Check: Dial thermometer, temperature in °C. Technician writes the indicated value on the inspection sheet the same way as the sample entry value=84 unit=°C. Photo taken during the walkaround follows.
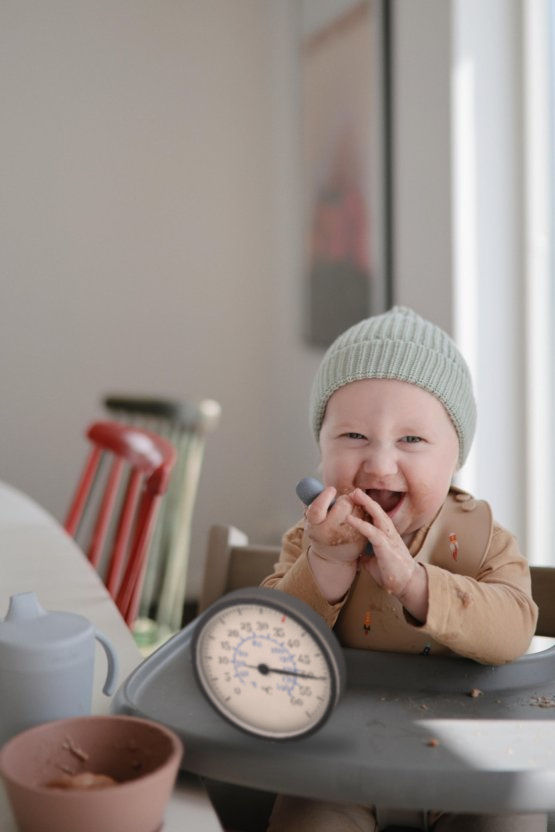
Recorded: value=50 unit=°C
